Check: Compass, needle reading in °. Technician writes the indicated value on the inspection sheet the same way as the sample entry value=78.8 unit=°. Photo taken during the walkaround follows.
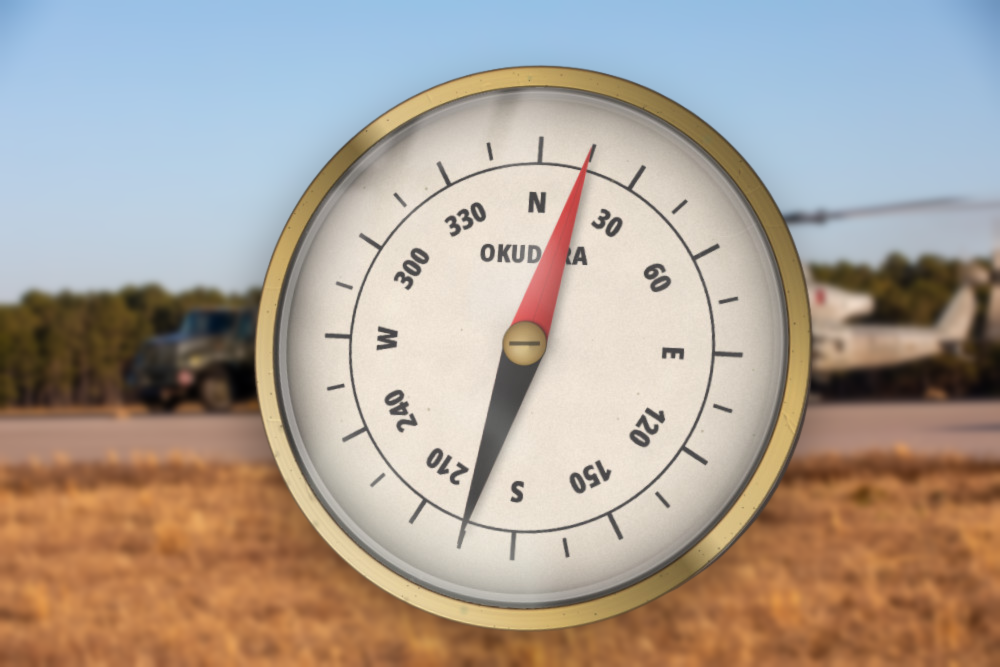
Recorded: value=15 unit=°
